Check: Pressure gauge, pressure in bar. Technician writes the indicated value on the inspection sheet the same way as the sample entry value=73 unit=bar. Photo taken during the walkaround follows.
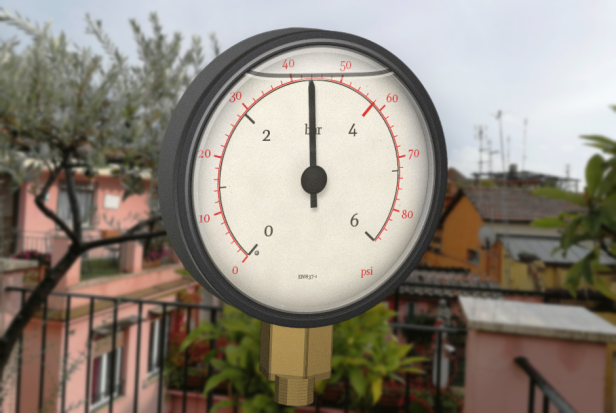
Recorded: value=3 unit=bar
